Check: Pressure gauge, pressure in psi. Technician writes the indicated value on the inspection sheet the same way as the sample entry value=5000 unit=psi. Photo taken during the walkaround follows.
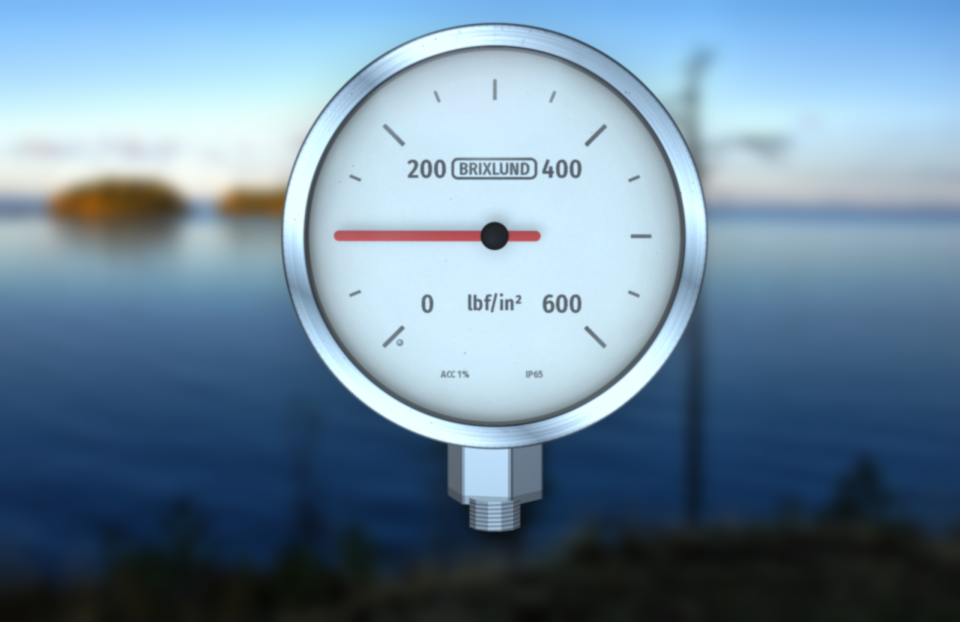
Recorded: value=100 unit=psi
